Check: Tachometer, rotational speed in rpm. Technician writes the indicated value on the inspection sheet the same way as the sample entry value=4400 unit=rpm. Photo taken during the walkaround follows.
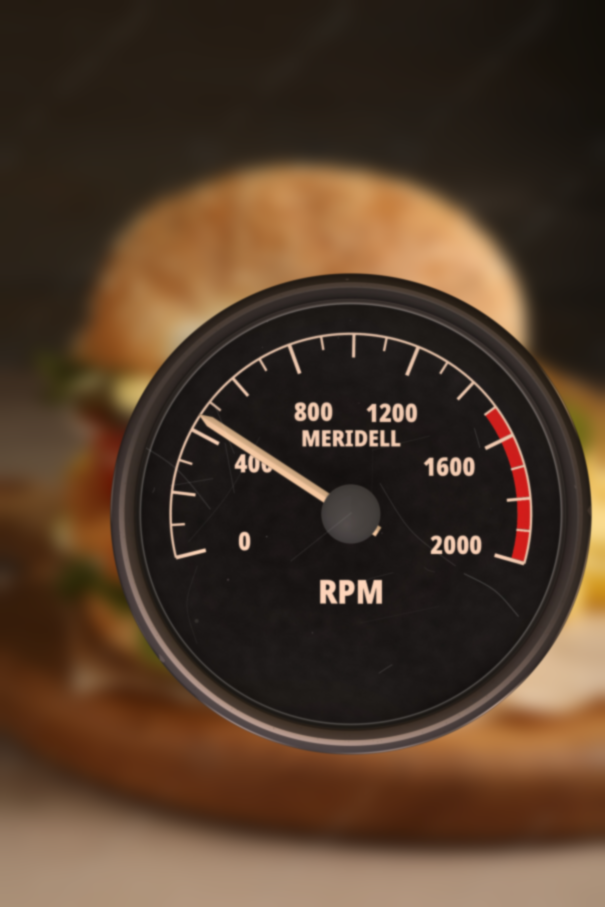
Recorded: value=450 unit=rpm
